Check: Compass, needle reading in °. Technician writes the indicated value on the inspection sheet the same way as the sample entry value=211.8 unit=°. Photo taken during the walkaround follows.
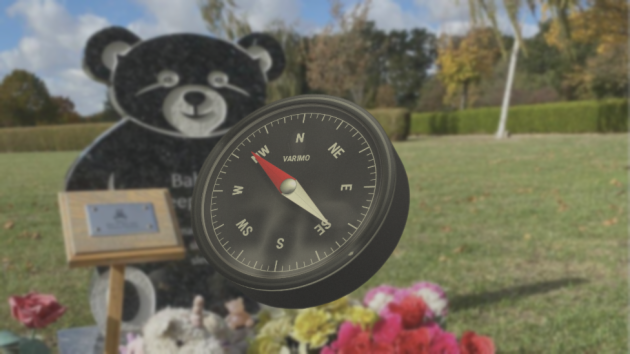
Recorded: value=310 unit=°
